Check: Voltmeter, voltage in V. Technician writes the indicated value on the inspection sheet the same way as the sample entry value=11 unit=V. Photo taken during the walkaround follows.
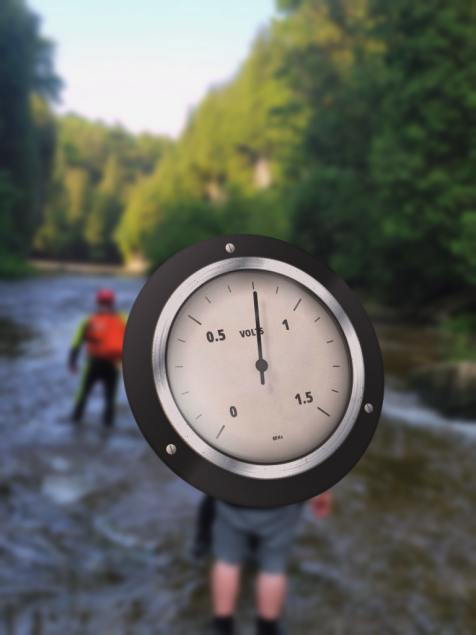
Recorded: value=0.8 unit=V
